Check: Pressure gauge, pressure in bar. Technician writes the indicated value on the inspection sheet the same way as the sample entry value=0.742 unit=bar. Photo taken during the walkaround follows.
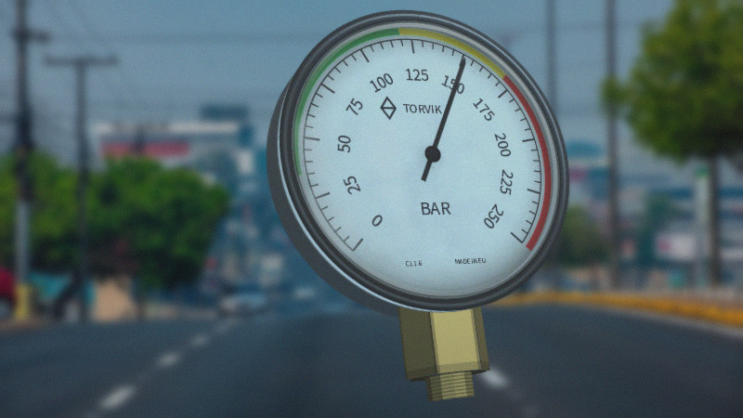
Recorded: value=150 unit=bar
